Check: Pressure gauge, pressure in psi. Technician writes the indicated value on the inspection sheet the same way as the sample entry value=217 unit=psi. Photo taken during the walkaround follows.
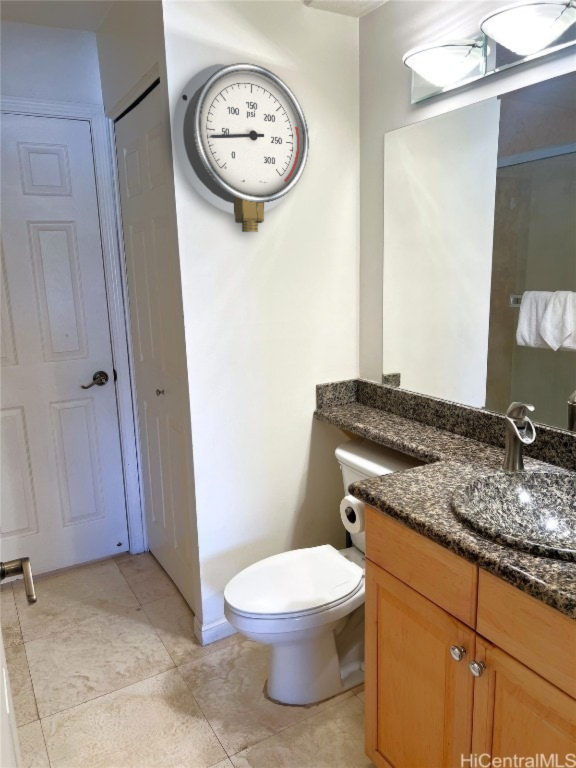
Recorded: value=40 unit=psi
